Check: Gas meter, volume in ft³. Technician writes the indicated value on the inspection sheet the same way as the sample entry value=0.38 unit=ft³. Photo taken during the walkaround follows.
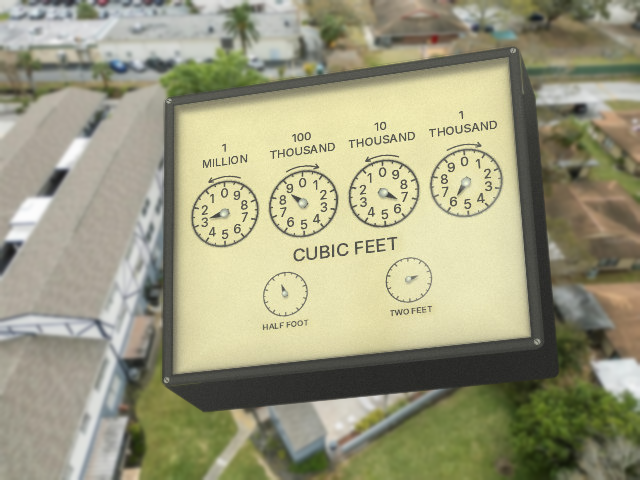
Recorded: value=286600 unit=ft³
